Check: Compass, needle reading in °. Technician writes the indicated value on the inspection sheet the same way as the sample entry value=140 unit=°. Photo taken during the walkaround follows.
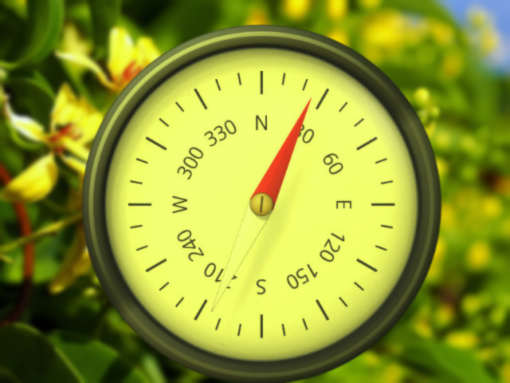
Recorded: value=25 unit=°
